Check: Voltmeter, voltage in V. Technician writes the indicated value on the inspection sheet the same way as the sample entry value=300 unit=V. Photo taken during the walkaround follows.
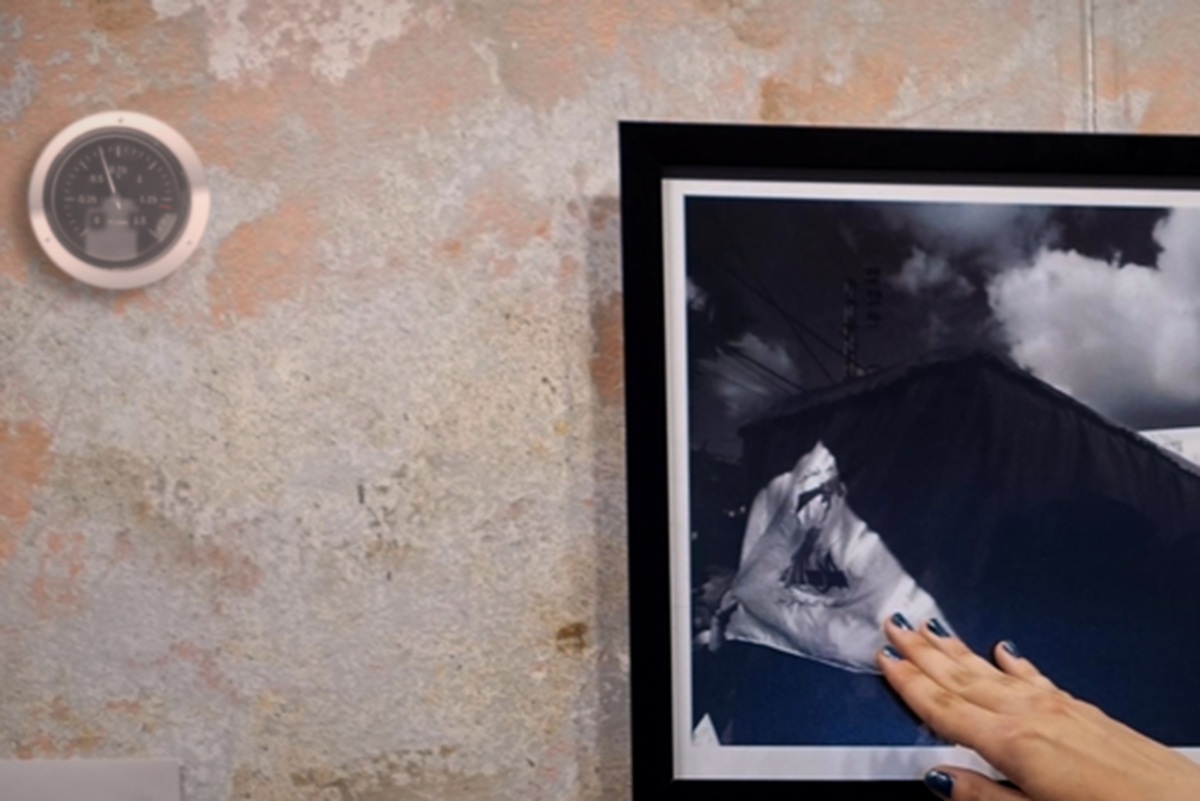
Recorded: value=0.65 unit=V
